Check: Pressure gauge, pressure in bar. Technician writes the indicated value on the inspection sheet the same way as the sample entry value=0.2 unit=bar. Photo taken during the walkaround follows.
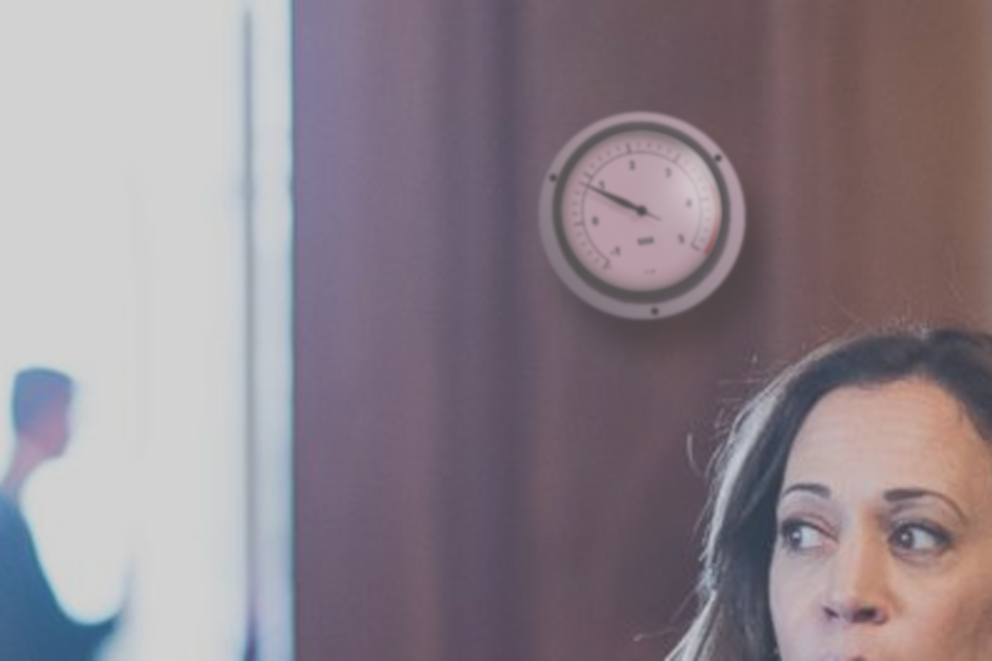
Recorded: value=0.8 unit=bar
